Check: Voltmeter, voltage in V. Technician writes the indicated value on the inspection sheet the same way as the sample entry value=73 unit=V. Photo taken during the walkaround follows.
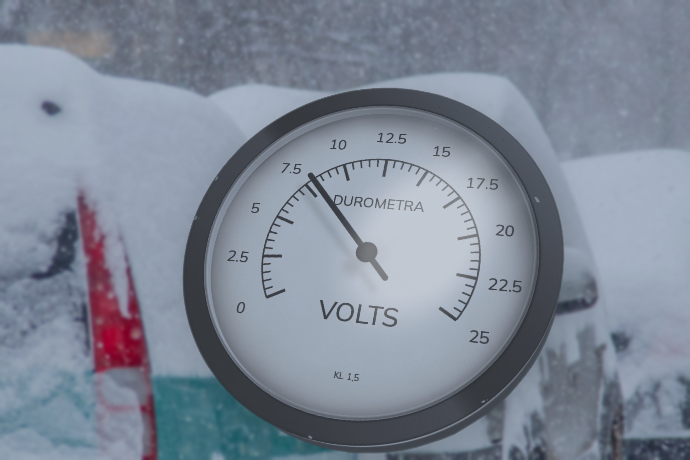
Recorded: value=8 unit=V
